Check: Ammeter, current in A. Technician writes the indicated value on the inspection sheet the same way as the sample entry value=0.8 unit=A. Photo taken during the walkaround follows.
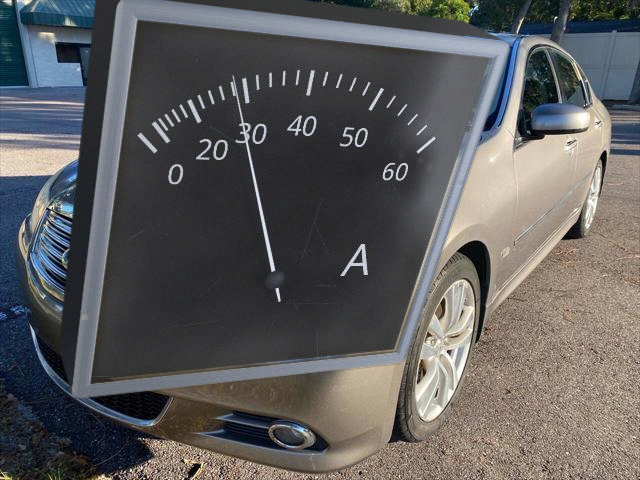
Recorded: value=28 unit=A
